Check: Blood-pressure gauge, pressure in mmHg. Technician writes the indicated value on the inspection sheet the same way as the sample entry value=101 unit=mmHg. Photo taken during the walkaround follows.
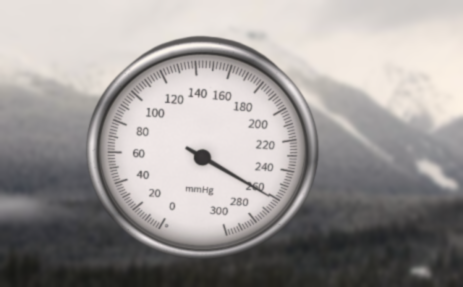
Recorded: value=260 unit=mmHg
